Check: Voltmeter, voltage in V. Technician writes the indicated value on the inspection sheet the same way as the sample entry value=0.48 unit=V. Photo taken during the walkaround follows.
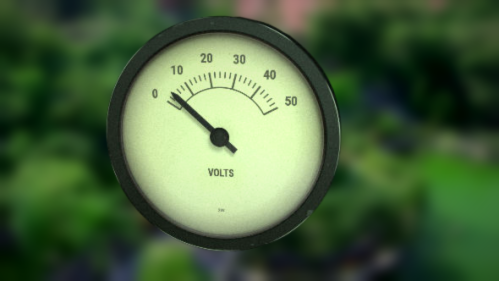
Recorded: value=4 unit=V
